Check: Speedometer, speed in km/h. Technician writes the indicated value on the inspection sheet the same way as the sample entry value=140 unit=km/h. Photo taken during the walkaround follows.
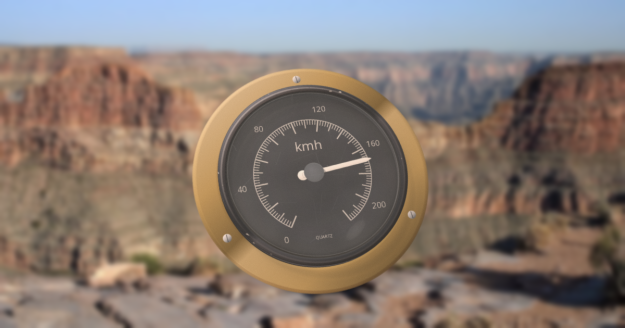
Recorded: value=170 unit=km/h
